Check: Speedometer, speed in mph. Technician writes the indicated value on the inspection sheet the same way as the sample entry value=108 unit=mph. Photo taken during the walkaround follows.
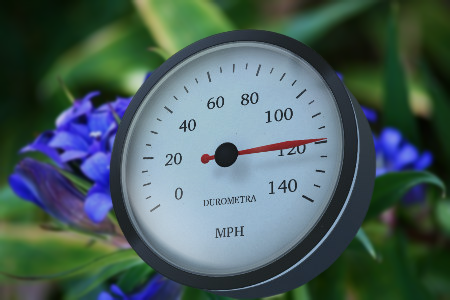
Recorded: value=120 unit=mph
